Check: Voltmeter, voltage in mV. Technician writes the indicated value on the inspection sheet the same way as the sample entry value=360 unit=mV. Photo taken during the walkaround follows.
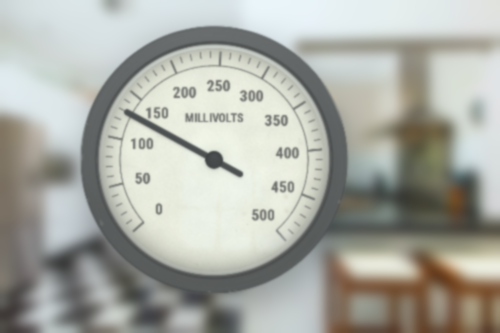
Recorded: value=130 unit=mV
